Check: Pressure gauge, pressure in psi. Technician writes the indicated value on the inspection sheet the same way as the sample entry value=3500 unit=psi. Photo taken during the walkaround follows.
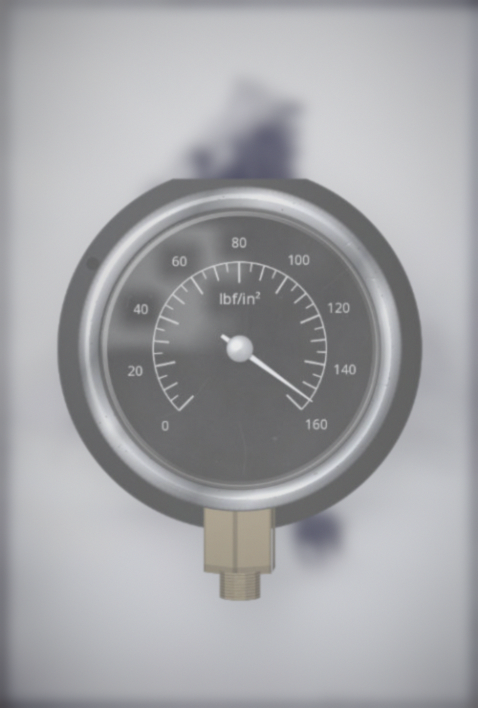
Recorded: value=155 unit=psi
